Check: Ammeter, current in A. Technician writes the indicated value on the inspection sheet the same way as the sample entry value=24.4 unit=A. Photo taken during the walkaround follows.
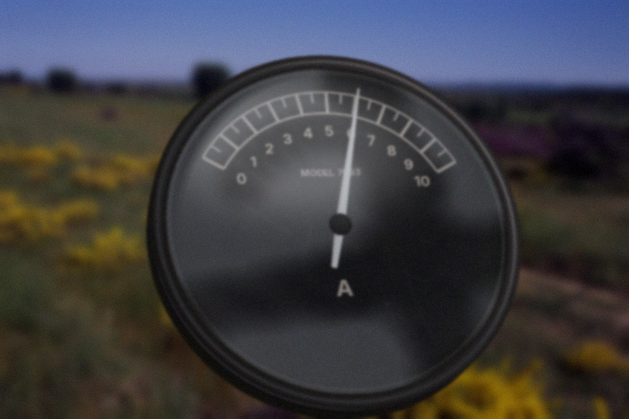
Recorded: value=6 unit=A
